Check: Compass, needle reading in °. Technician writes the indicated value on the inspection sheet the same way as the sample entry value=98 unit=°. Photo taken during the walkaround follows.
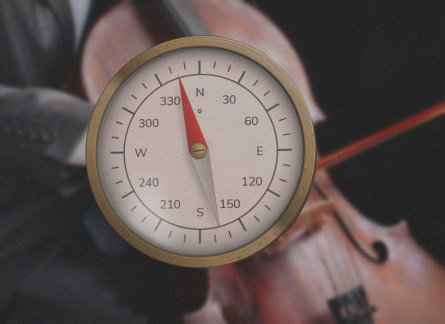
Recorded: value=345 unit=°
